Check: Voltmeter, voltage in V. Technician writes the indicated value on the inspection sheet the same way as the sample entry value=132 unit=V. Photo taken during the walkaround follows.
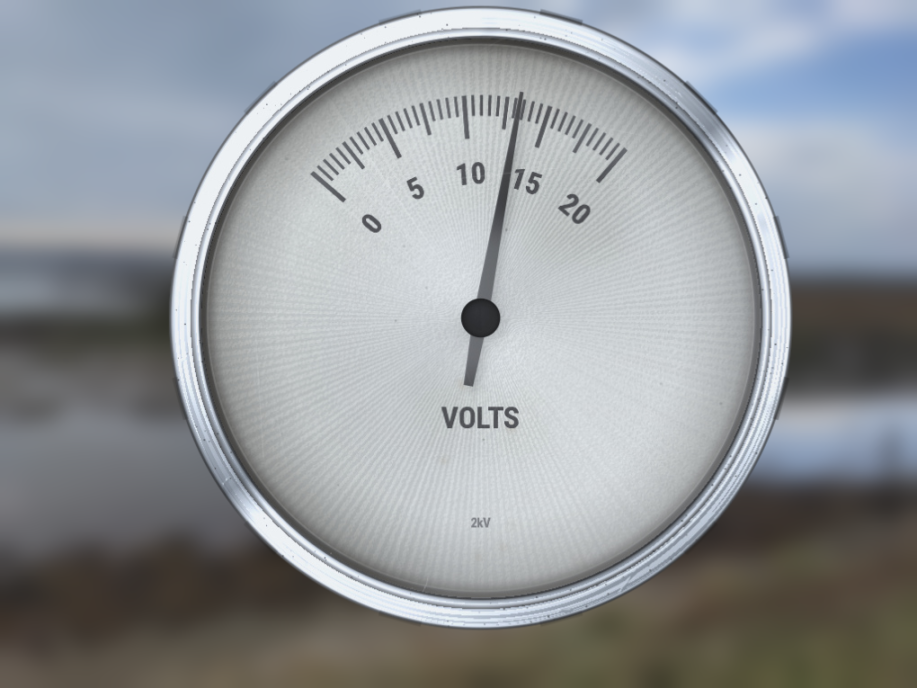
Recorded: value=13.25 unit=V
